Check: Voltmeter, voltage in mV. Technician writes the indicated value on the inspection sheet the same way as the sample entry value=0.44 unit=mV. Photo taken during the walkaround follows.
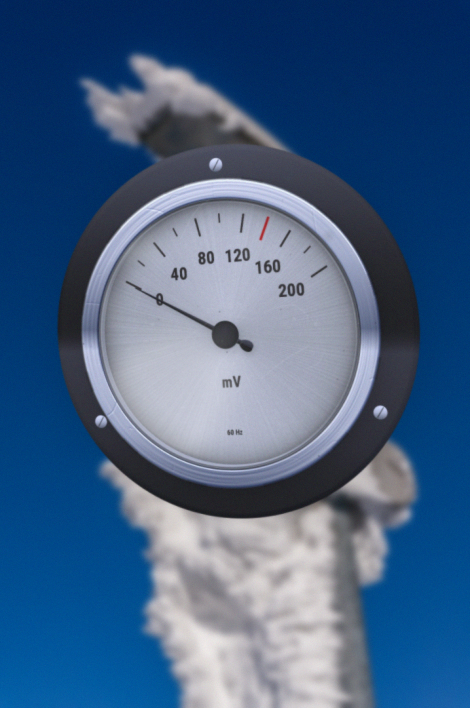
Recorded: value=0 unit=mV
